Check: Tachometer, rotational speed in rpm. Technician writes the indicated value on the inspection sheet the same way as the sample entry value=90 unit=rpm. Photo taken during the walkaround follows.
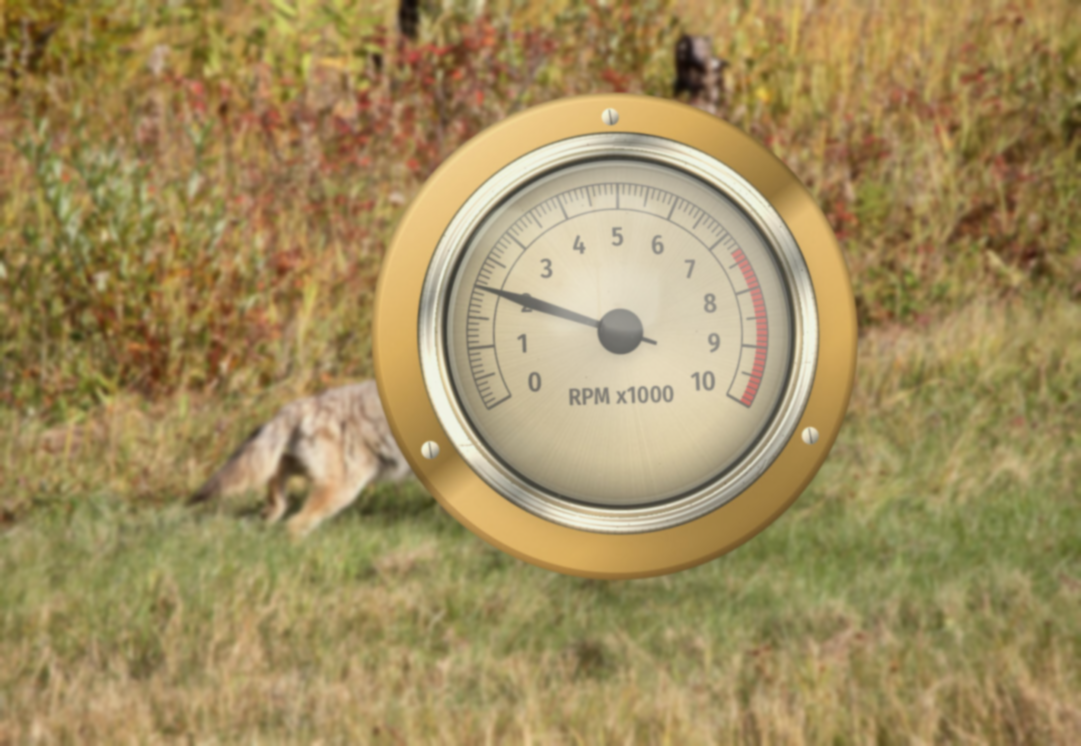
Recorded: value=2000 unit=rpm
